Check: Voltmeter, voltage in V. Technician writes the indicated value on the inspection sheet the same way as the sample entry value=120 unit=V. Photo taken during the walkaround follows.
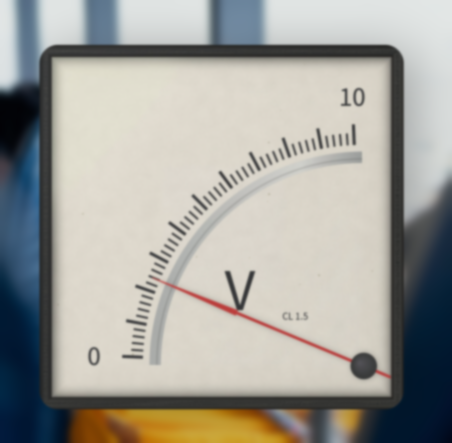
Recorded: value=2.4 unit=V
